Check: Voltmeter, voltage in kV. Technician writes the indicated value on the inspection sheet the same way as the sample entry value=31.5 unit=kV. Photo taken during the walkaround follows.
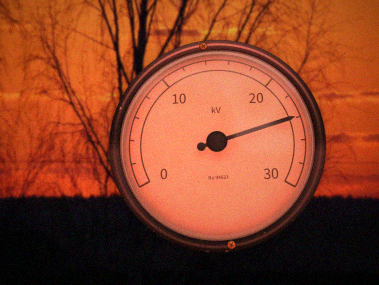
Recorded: value=24 unit=kV
